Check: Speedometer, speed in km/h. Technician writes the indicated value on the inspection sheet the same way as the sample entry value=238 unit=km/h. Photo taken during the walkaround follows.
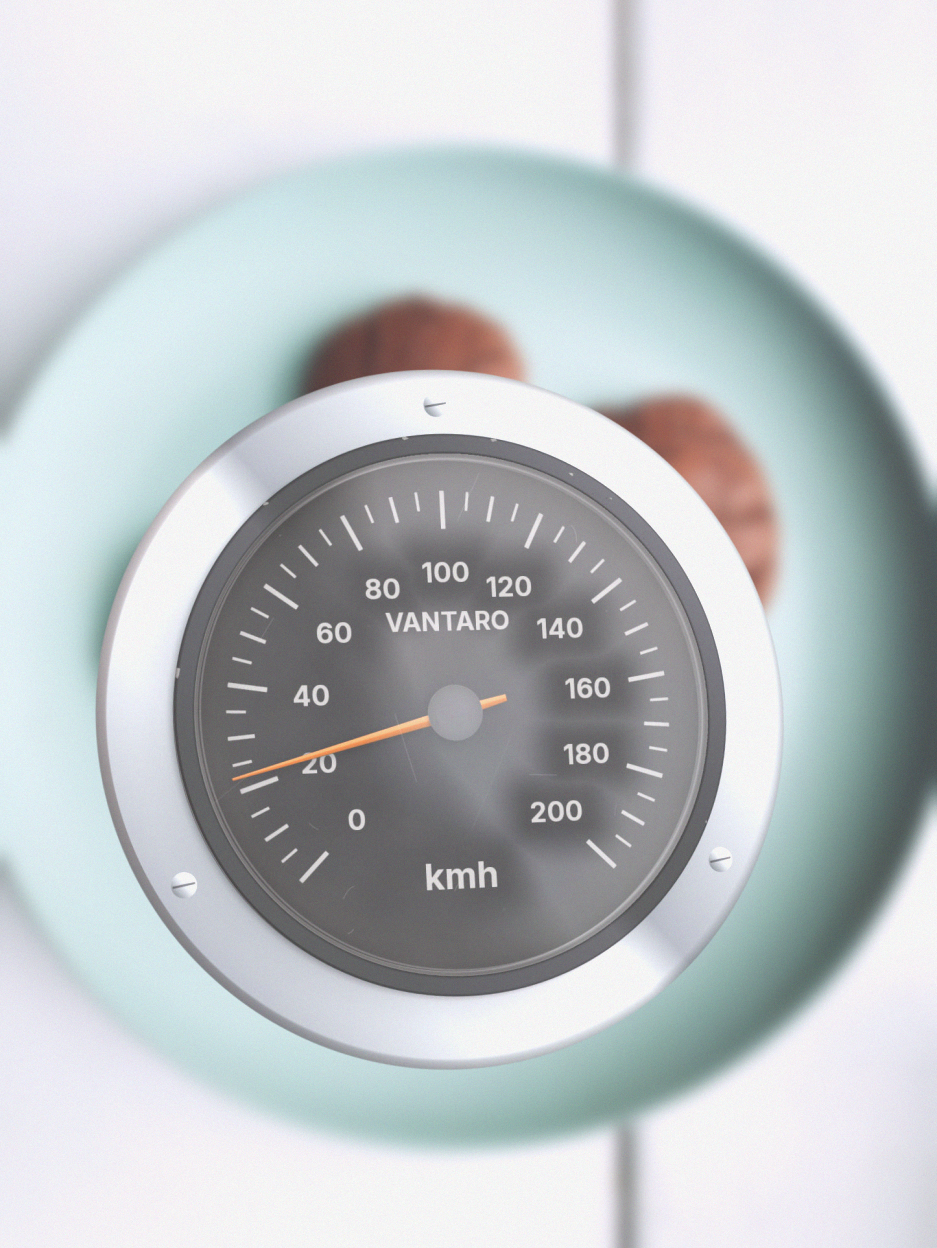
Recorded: value=22.5 unit=km/h
